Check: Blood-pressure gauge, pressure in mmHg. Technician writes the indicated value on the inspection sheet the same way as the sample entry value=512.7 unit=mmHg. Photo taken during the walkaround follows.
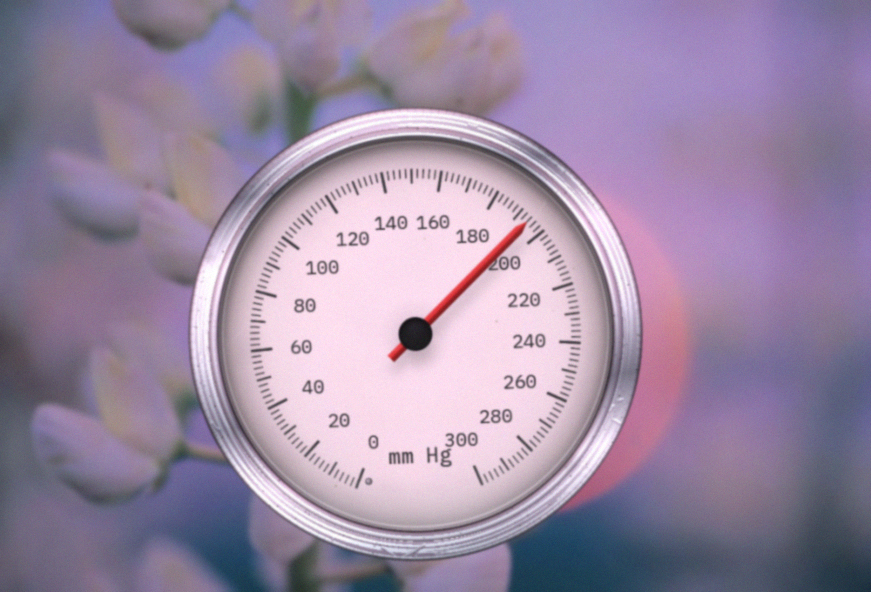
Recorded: value=194 unit=mmHg
